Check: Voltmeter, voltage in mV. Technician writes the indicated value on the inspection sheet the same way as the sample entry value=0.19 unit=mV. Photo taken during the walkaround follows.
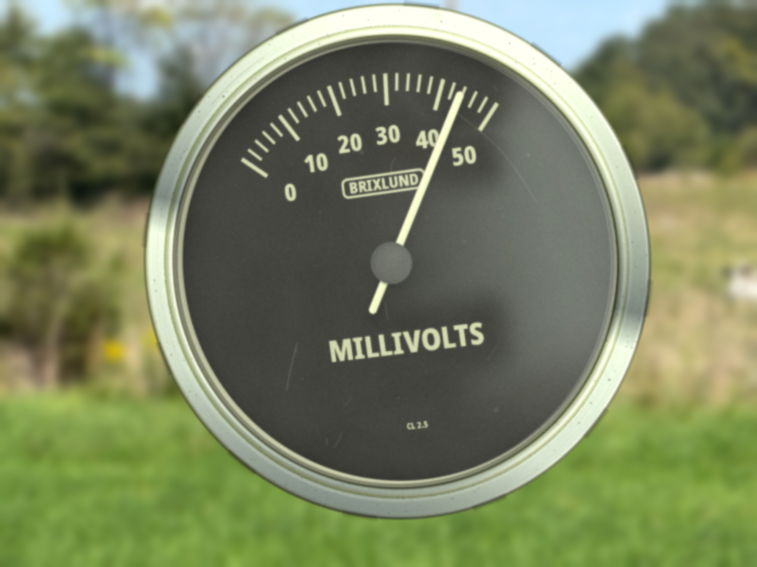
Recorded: value=44 unit=mV
